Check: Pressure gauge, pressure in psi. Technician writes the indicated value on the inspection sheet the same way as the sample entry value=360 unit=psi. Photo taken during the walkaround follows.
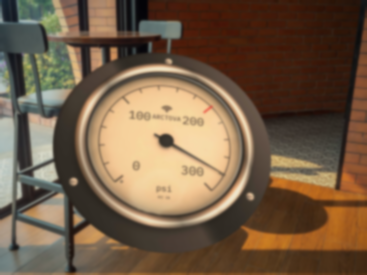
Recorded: value=280 unit=psi
